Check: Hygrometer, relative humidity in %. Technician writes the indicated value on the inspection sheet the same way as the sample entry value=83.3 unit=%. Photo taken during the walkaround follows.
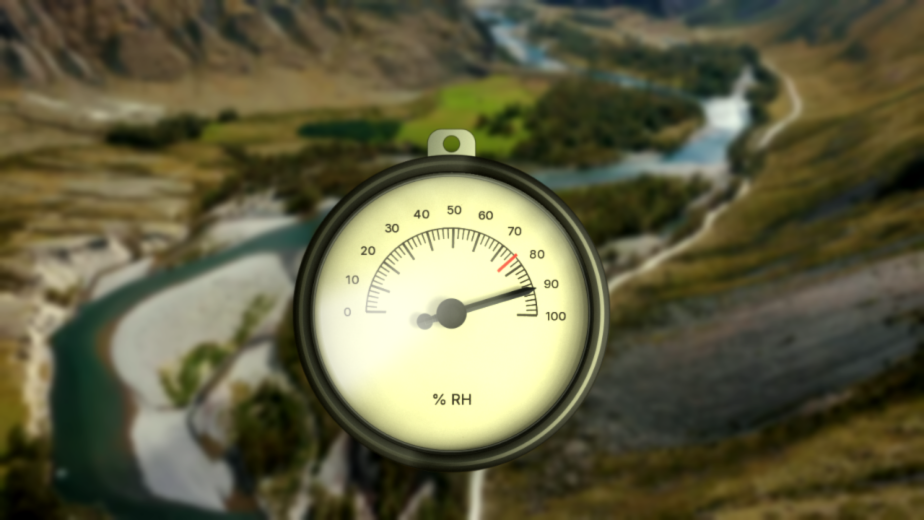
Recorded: value=90 unit=%
